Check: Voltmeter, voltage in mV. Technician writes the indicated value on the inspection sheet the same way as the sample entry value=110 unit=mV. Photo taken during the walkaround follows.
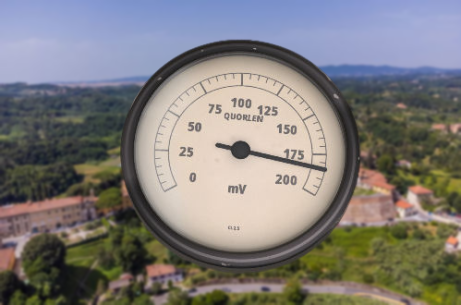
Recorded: value=185 unit=mV
